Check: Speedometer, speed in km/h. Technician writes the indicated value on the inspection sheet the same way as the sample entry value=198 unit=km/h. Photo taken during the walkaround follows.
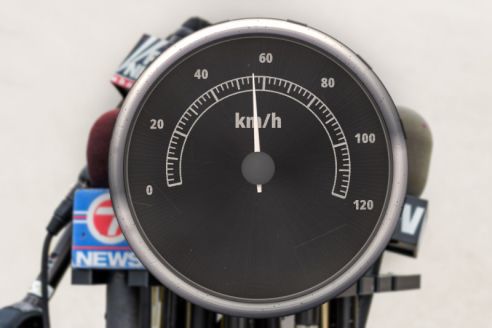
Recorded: value=56 unit=km/h
